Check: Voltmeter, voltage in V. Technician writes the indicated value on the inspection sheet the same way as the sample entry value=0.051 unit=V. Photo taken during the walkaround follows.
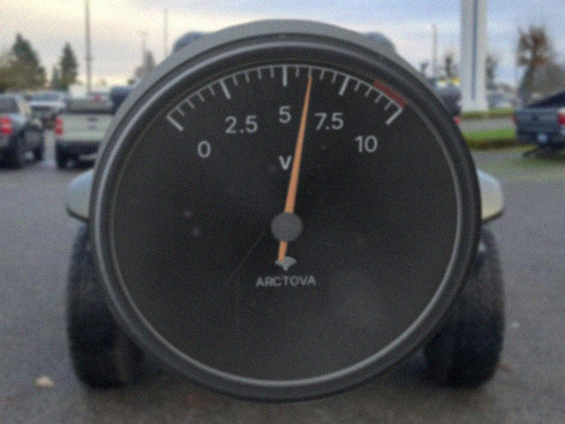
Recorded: value=6 unit=V
